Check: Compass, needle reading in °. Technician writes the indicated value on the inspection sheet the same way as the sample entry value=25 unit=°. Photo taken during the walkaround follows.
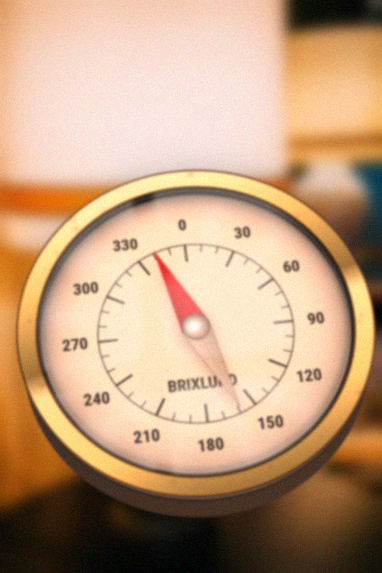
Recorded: value=340 unit=°
